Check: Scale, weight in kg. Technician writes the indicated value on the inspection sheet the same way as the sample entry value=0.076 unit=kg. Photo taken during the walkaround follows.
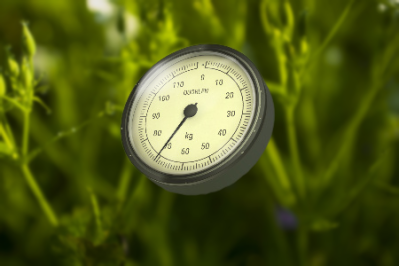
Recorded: value=70 unit=kg
